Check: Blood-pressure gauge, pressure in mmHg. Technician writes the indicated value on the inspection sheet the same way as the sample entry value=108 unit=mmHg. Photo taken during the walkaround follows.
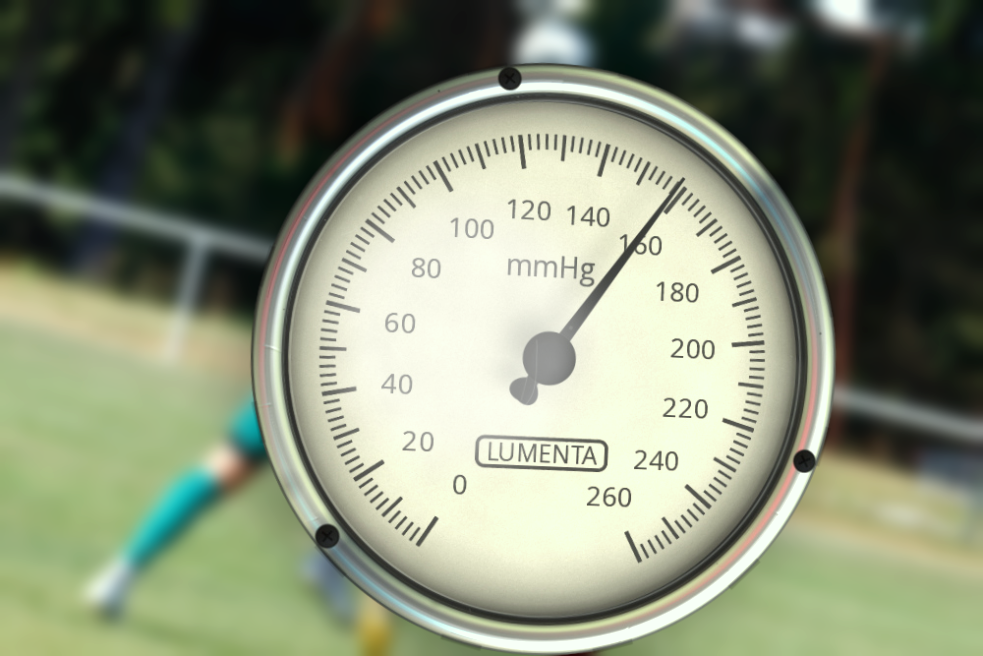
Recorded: value=158 unit=mmHg
